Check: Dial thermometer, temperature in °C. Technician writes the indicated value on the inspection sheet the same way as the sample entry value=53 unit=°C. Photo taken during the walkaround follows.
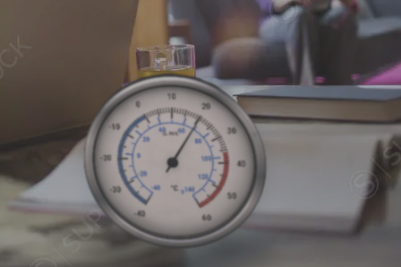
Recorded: value=20 unit=°C
